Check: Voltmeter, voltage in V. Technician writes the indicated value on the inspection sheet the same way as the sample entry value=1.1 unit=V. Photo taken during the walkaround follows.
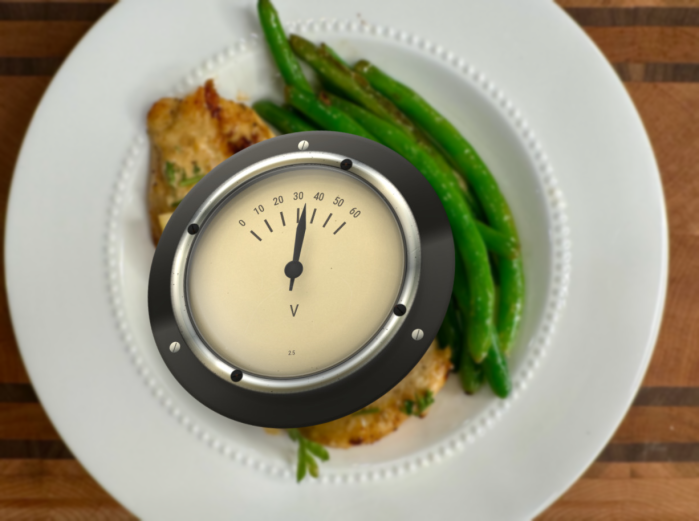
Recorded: value=35 unit=V
